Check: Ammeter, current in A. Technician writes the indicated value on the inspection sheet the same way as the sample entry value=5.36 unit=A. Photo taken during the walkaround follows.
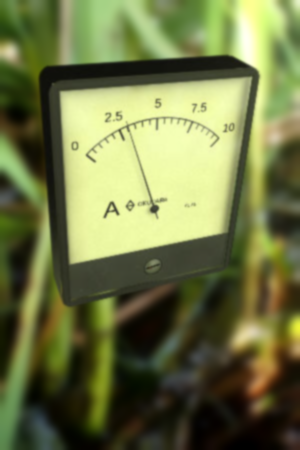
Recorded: value=3 unit=A
